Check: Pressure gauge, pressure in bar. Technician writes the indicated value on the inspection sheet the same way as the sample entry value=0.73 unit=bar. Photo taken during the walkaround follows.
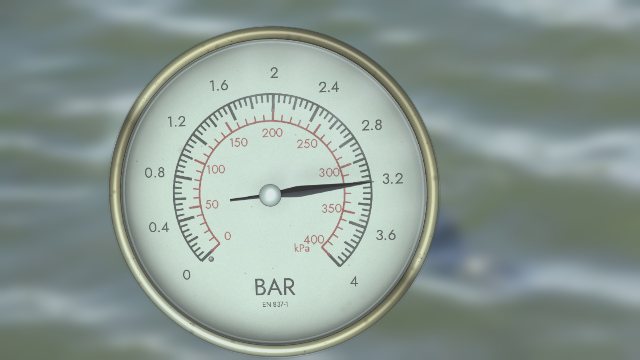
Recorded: value=3.2 unit=bar
